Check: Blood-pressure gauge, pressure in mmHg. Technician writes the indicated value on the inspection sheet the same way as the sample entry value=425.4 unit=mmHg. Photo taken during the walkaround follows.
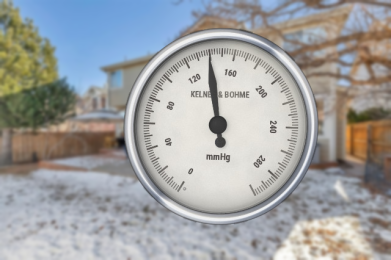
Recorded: value=140 unit=mmHg
